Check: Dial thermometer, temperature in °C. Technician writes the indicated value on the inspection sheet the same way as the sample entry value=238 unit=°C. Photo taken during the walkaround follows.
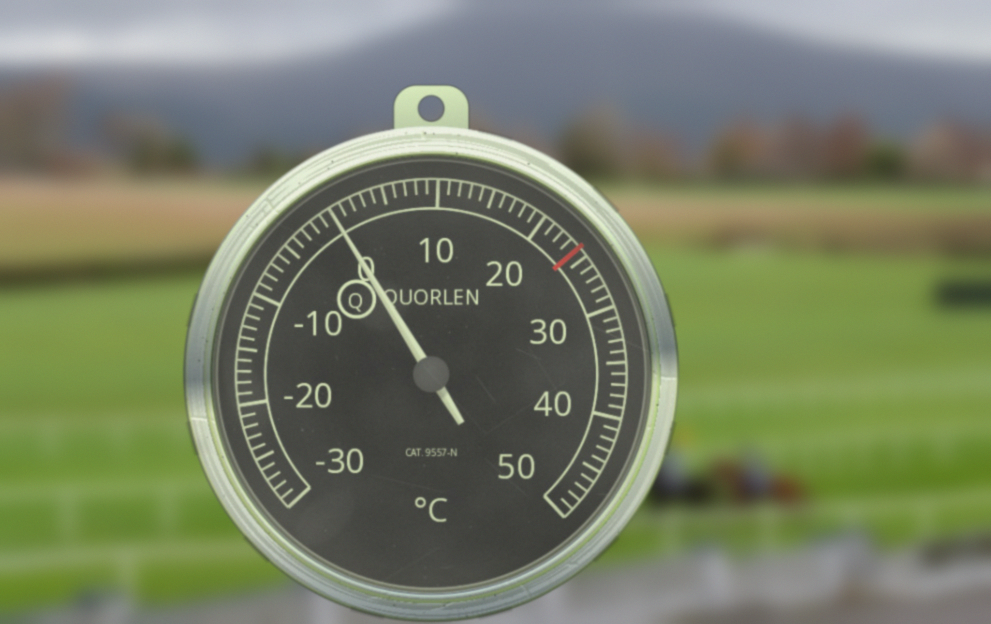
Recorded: value=0 unit=°C
